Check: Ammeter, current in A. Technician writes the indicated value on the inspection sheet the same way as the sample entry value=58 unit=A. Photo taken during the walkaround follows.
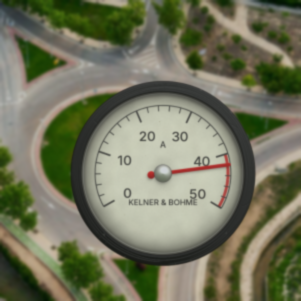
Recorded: value=42 unit=A
